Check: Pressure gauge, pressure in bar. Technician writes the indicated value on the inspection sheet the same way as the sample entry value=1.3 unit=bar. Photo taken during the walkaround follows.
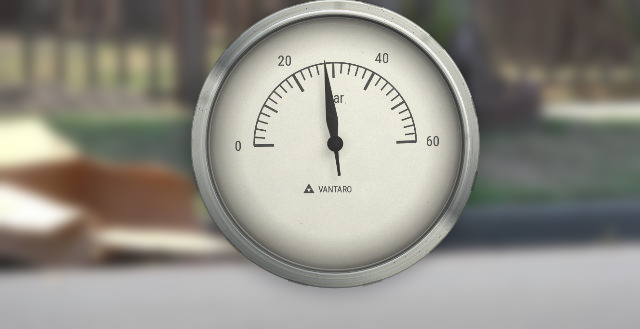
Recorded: value=28 unit=bar
